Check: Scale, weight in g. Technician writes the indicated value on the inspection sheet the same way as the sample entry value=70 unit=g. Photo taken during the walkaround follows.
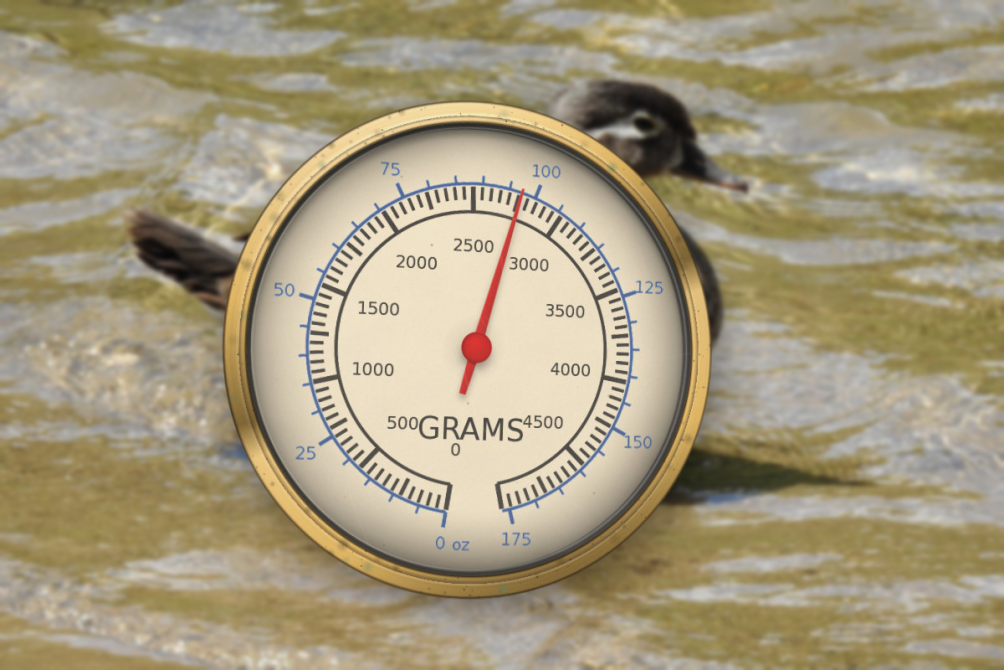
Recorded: value=2750 unit=g
